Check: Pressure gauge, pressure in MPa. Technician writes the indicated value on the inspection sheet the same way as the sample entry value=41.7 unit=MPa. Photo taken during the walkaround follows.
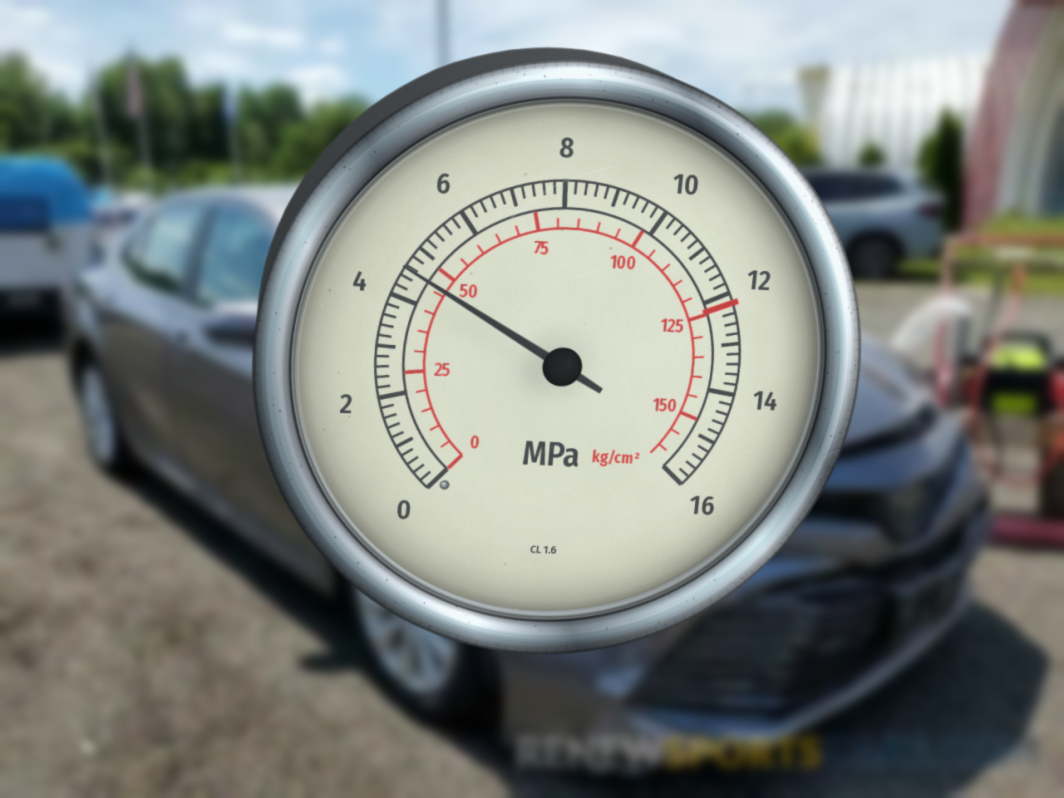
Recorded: value=4.6 unit=MPa
